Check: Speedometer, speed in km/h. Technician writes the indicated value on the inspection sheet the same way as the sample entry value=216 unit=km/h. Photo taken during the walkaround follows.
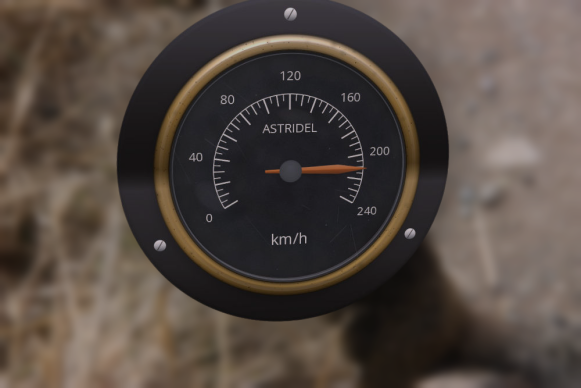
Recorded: value=210 unit=km/h
